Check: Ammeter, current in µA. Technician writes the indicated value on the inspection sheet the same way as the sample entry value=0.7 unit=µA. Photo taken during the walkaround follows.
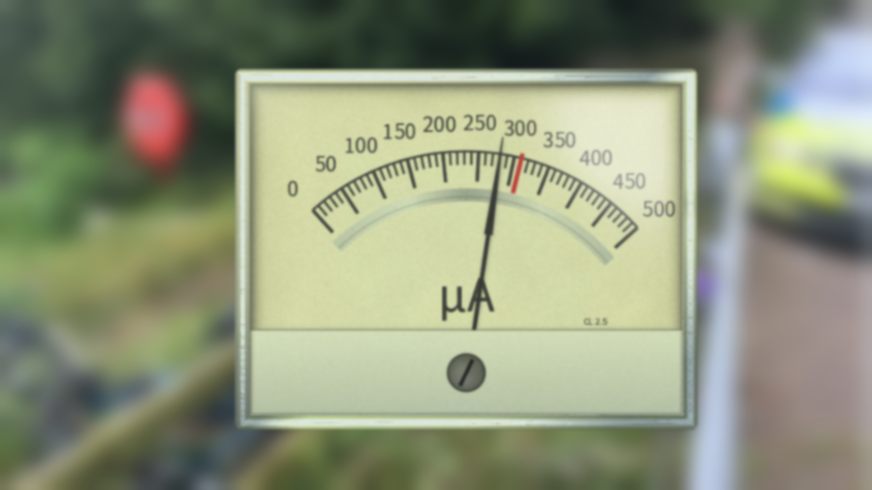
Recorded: value=280 unit=µA
